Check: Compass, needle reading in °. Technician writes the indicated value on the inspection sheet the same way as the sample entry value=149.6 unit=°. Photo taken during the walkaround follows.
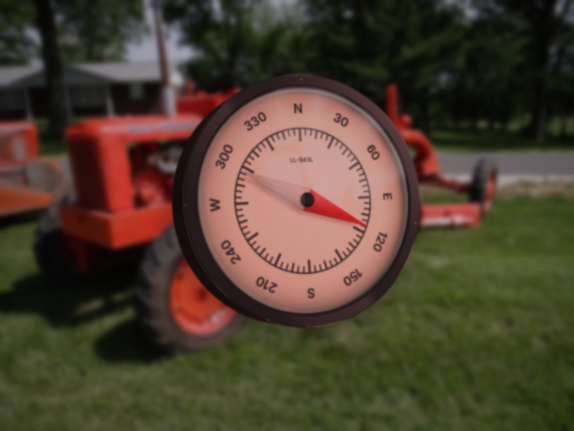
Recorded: value=115 unit=°
